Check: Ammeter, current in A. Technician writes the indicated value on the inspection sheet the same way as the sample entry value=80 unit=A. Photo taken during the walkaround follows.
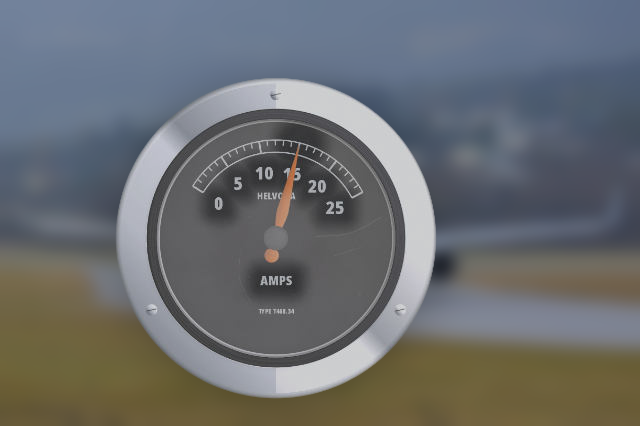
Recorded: value=15 unit=A
